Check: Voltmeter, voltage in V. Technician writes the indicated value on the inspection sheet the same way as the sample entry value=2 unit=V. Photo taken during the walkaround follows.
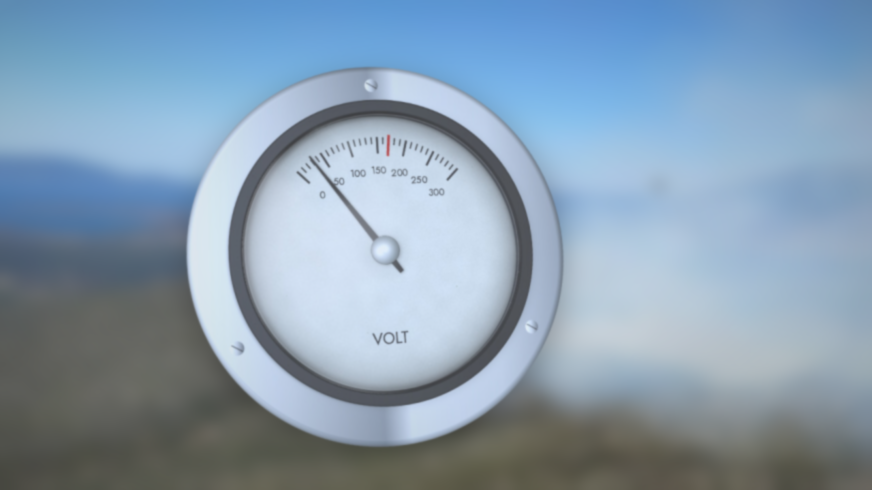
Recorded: value=30 unit=V
